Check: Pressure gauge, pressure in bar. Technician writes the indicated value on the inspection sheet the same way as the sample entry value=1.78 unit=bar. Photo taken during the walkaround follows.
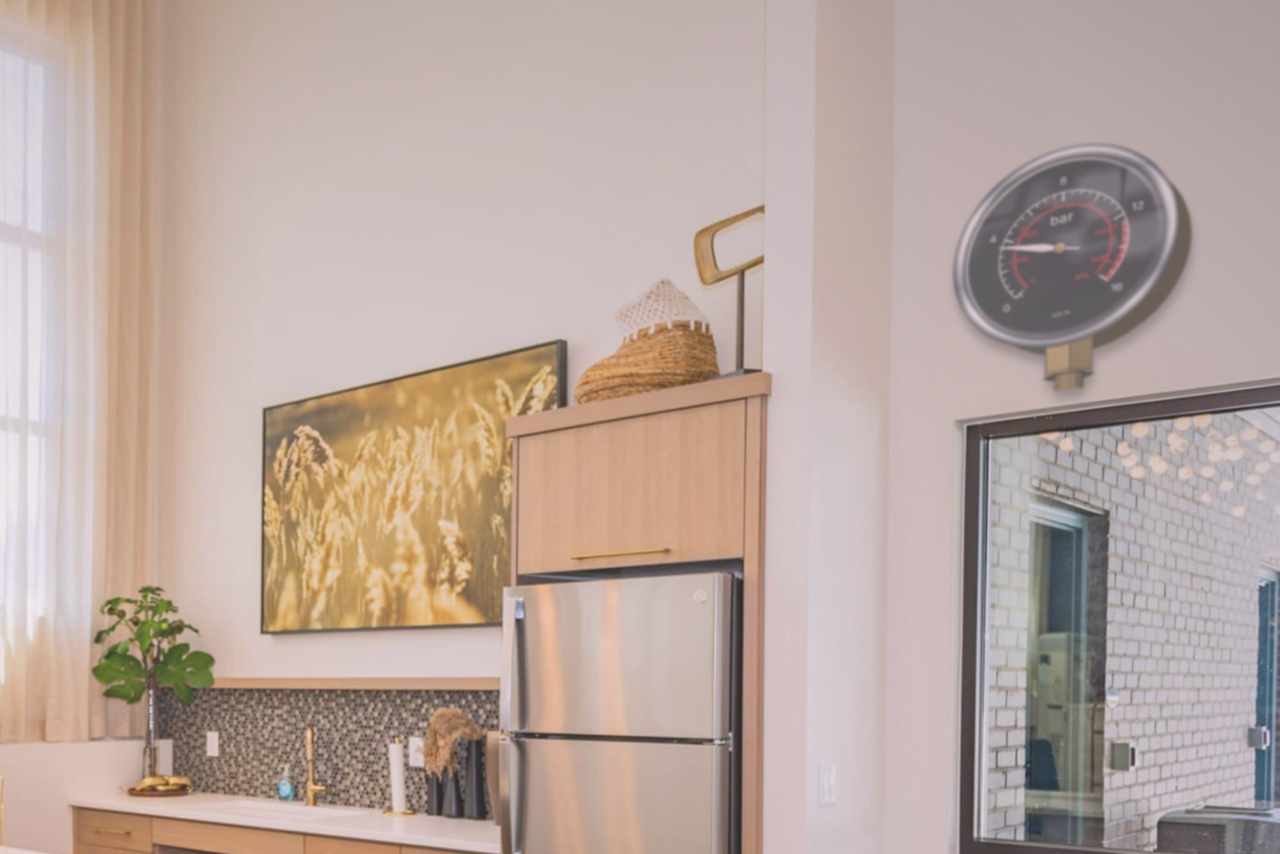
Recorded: value=3.5 unit=bar
